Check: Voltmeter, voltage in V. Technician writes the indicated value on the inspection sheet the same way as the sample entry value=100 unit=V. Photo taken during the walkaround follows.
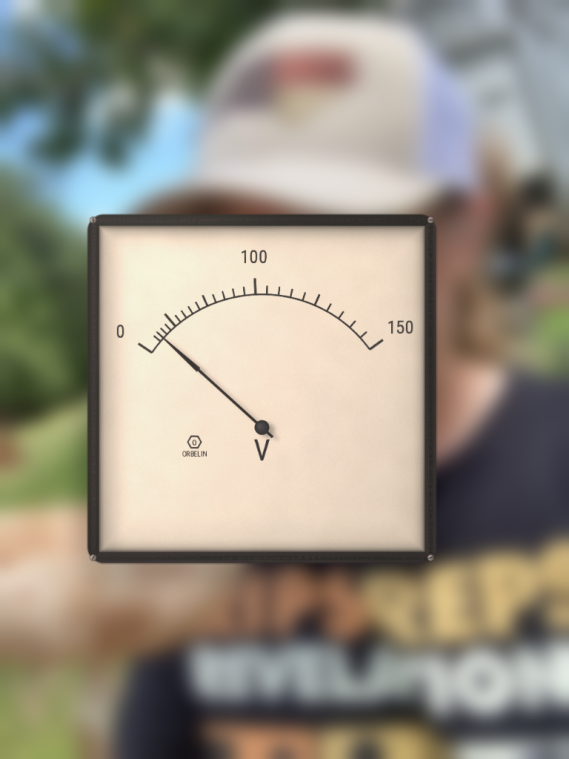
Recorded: value=35 unit=V
